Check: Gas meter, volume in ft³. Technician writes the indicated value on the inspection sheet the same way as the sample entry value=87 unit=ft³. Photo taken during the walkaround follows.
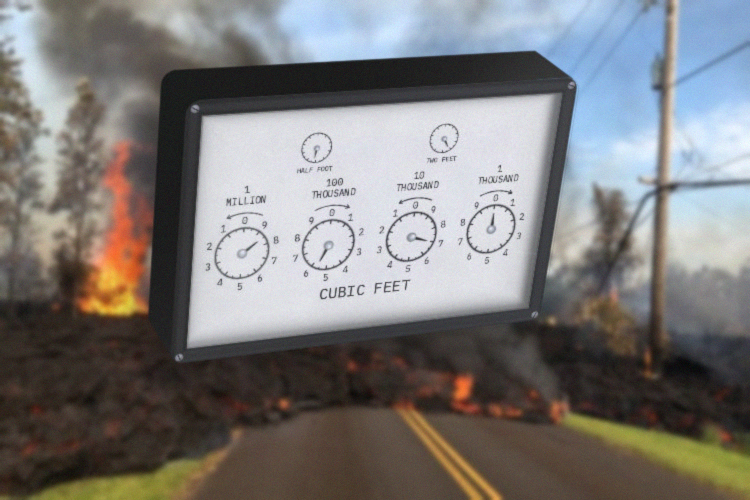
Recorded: value=857000 unit=ft³
